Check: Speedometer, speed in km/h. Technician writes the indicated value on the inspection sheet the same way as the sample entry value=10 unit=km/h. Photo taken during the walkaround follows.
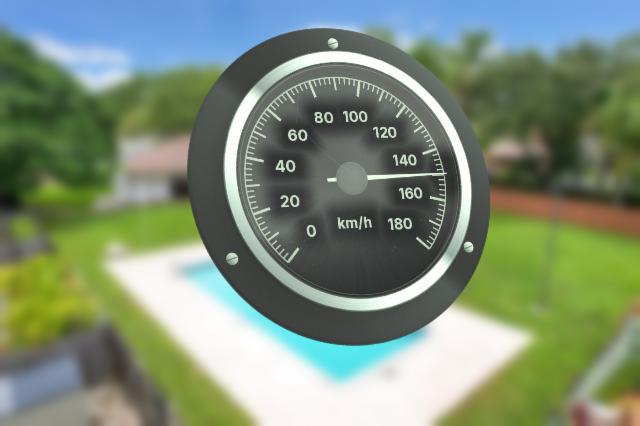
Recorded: value=150 unit=km/h
